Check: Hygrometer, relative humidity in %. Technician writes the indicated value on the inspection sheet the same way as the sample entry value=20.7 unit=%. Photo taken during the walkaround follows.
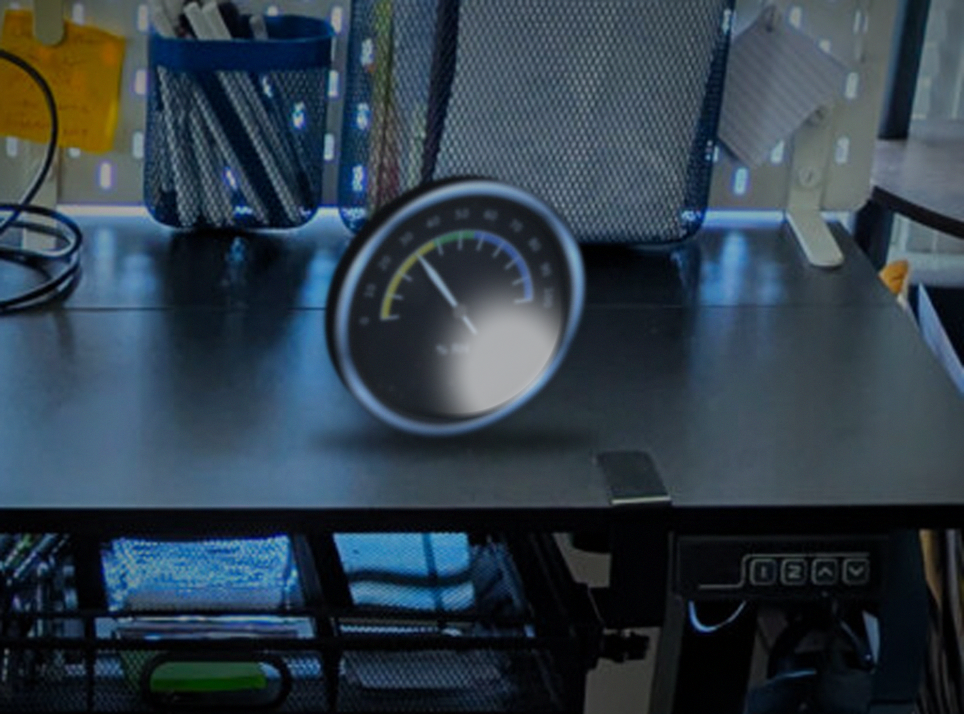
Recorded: value=30 unit=%
